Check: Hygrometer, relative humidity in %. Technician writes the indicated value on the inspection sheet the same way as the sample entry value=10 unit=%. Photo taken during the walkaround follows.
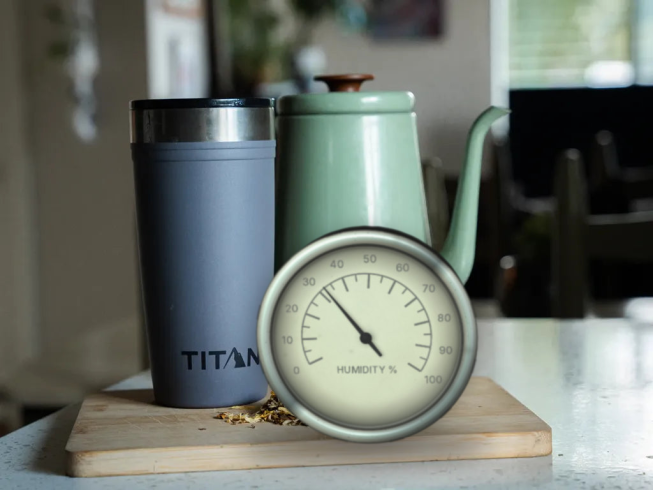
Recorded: value=32.5 unit=%
